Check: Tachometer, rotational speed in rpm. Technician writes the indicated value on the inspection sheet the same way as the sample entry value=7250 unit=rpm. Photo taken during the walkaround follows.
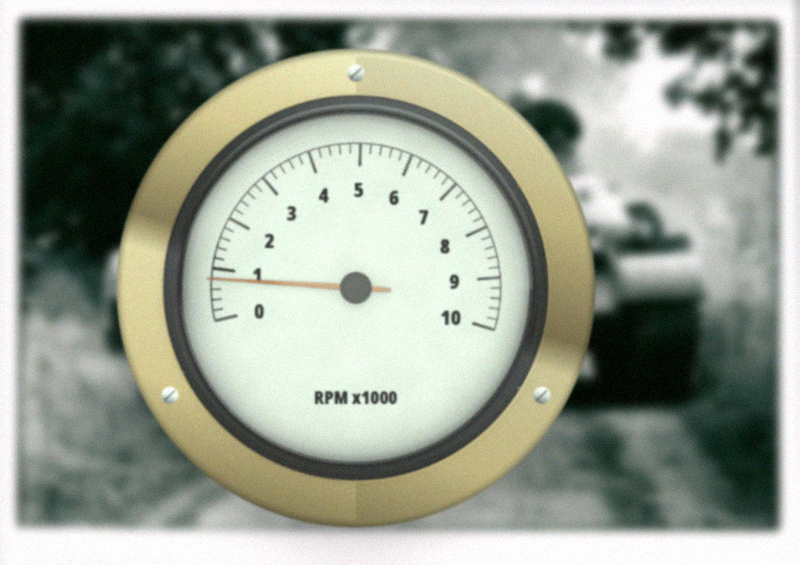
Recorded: value=800 unit=rpm
